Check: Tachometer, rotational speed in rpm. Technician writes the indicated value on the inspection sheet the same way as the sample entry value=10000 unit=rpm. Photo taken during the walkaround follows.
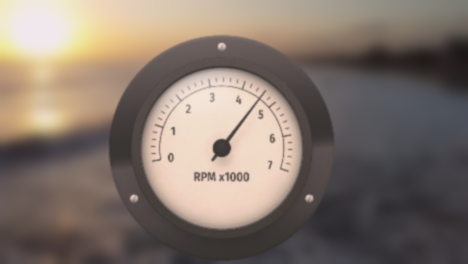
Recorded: value=4600 unit=rpm
